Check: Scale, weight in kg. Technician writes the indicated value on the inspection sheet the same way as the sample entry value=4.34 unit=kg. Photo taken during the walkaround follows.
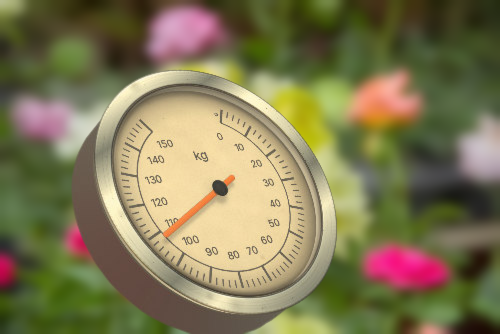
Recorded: value=108 unit=kg
